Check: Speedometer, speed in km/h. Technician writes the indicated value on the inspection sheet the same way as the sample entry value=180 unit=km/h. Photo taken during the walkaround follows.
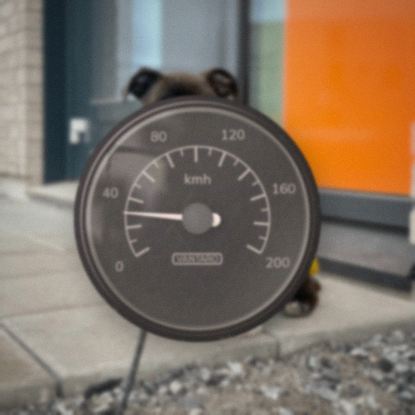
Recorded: value=30 unit=km/h
